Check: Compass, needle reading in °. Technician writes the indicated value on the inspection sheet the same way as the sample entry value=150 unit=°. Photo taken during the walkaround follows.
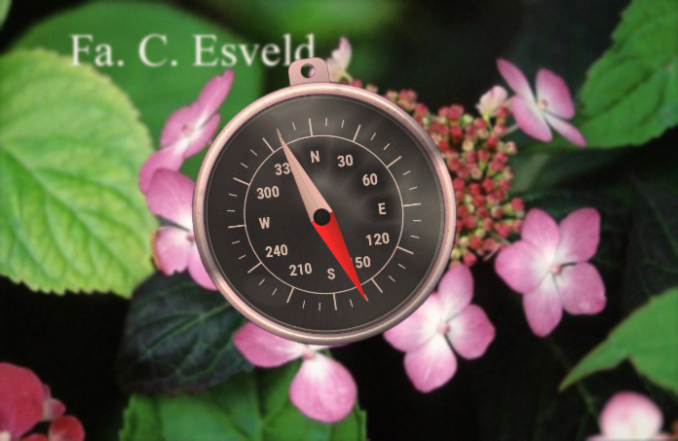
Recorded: value=160 unit=°
